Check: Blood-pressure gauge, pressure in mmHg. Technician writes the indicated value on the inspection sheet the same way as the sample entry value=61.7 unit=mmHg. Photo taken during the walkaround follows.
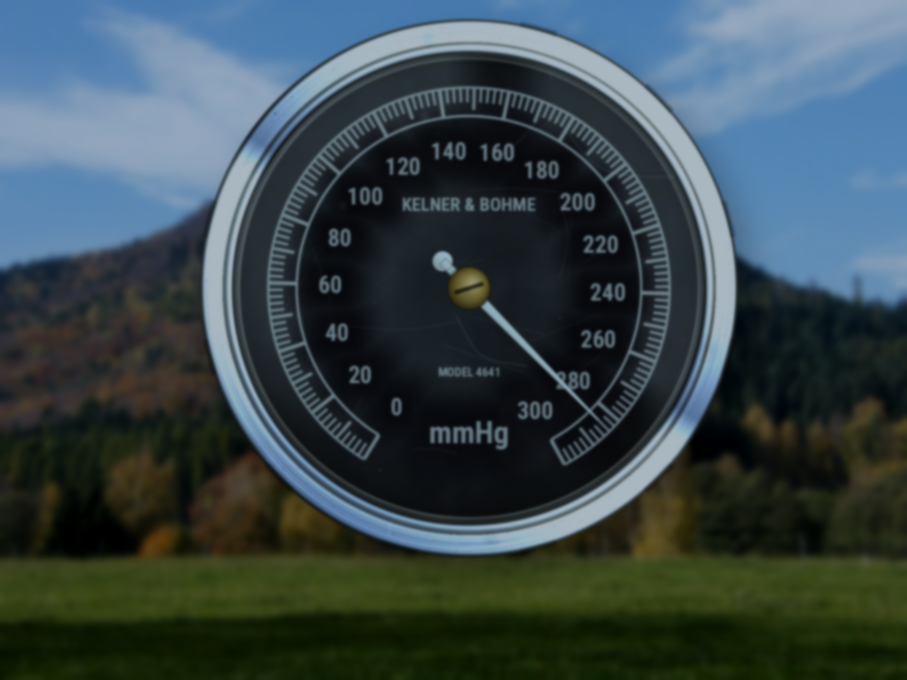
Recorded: value=284 unit=mmHg
